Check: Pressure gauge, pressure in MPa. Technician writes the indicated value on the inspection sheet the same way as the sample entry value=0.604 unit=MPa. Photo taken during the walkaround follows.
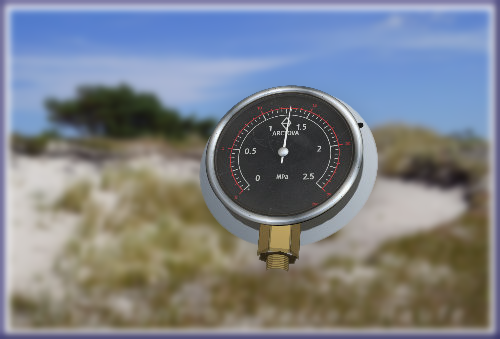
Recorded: value=1.3 unit=MPa
